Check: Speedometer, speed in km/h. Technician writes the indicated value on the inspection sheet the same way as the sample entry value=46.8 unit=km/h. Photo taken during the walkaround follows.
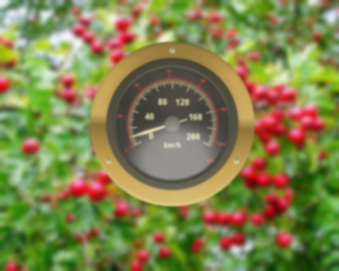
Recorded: value=10 unit=km/h
